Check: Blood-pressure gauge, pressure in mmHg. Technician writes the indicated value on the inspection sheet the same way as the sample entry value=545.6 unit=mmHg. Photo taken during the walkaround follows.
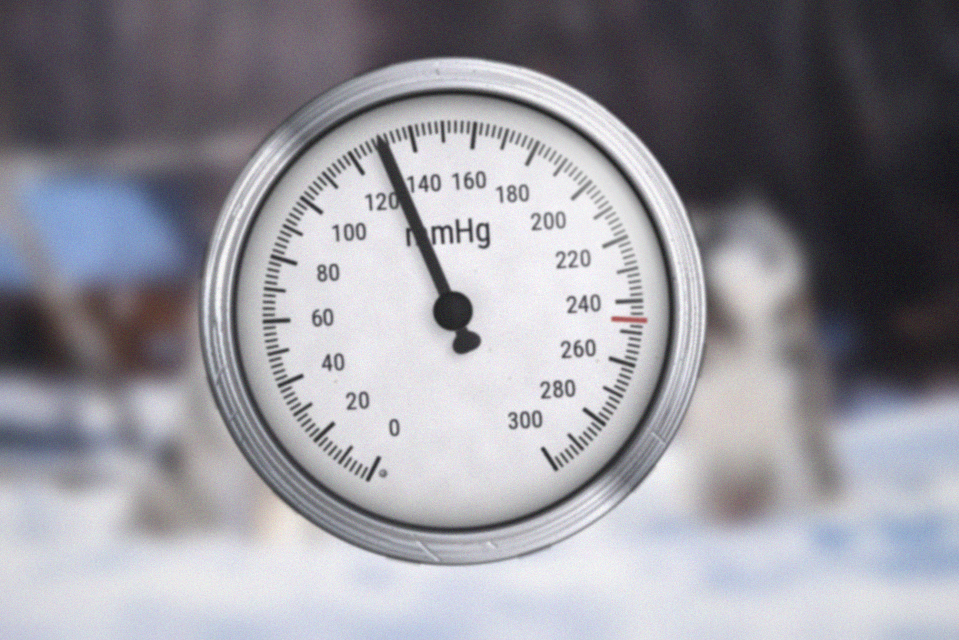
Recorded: value=130 unit=mmHg
